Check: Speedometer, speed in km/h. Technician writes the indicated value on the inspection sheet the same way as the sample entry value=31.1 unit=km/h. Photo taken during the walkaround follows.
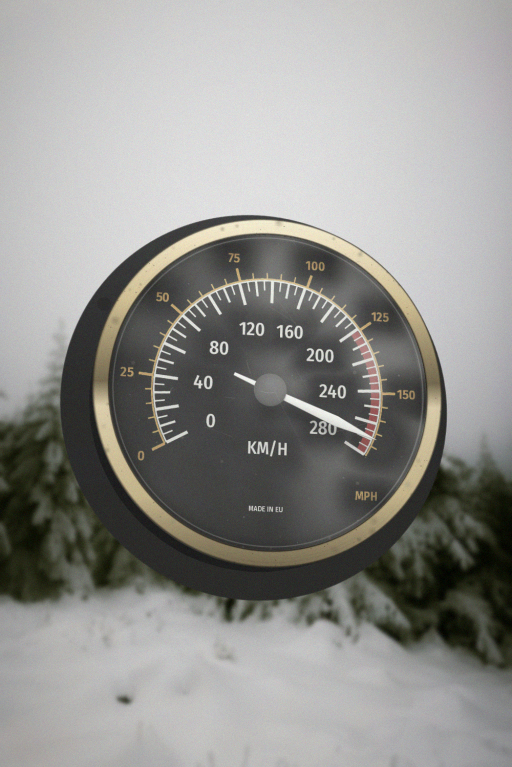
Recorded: value=270 unit=km/h
